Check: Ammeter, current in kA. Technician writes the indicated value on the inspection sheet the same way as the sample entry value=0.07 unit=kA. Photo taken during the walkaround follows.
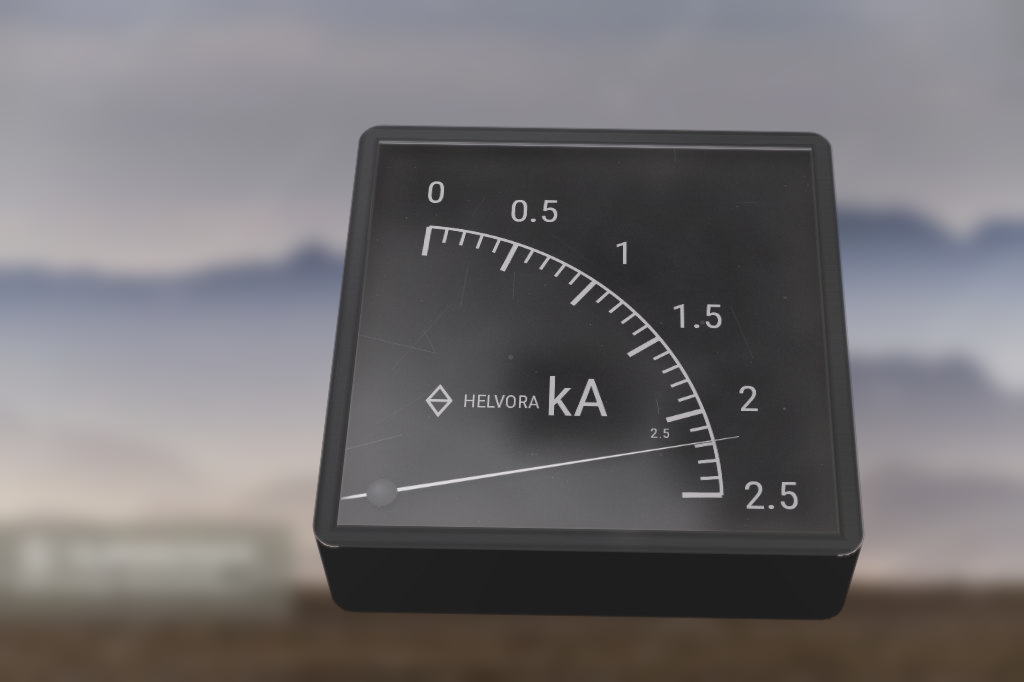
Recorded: value=2.2 unit=kA
